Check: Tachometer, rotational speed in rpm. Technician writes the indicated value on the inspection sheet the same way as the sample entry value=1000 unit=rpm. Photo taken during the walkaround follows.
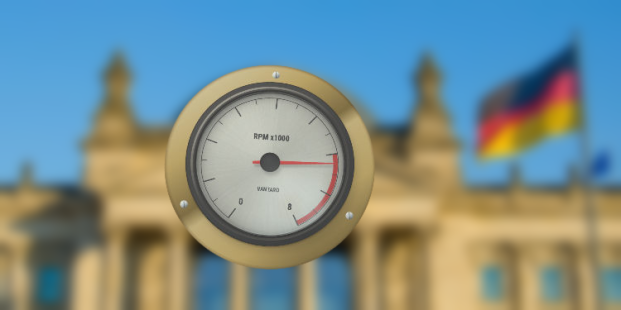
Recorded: value=6250 unit=rpm
